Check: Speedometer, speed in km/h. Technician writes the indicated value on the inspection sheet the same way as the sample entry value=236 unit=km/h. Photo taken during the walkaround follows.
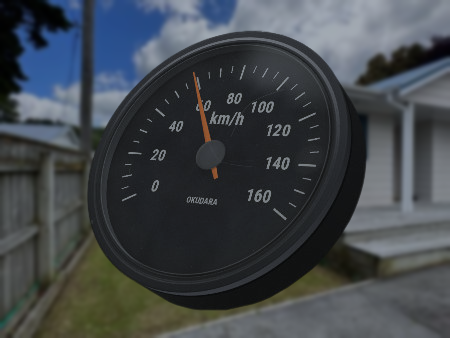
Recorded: value=60 unit=km/h
